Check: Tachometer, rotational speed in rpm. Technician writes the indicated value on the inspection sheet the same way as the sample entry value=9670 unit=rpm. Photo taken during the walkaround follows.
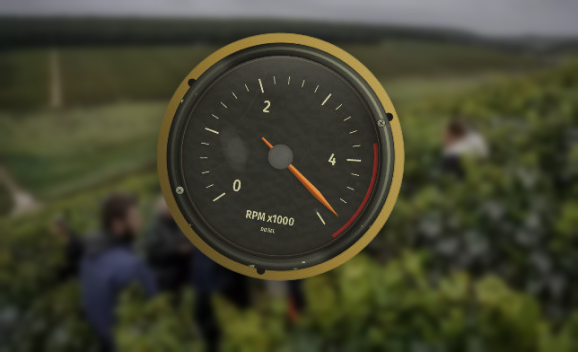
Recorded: value=4800 unit=rpm
